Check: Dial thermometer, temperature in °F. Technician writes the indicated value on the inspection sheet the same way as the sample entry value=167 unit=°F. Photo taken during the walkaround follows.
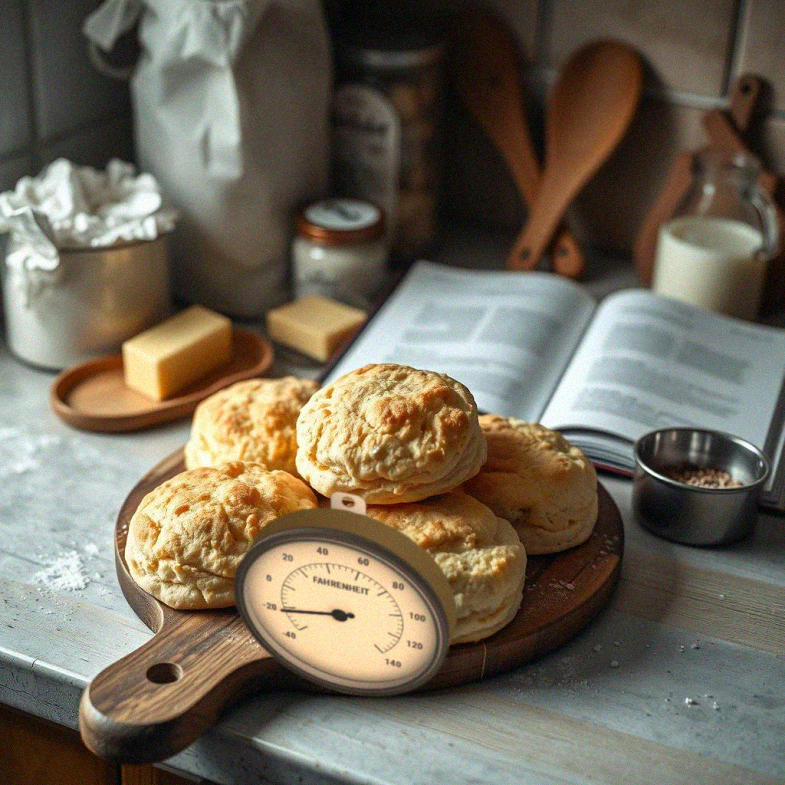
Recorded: value=-20 unit=°F
